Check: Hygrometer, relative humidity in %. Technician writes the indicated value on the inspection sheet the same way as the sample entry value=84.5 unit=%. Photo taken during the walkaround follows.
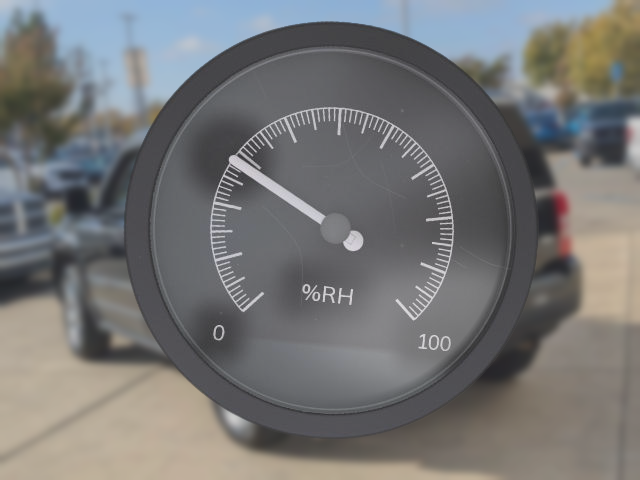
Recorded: value=28 unit=%
